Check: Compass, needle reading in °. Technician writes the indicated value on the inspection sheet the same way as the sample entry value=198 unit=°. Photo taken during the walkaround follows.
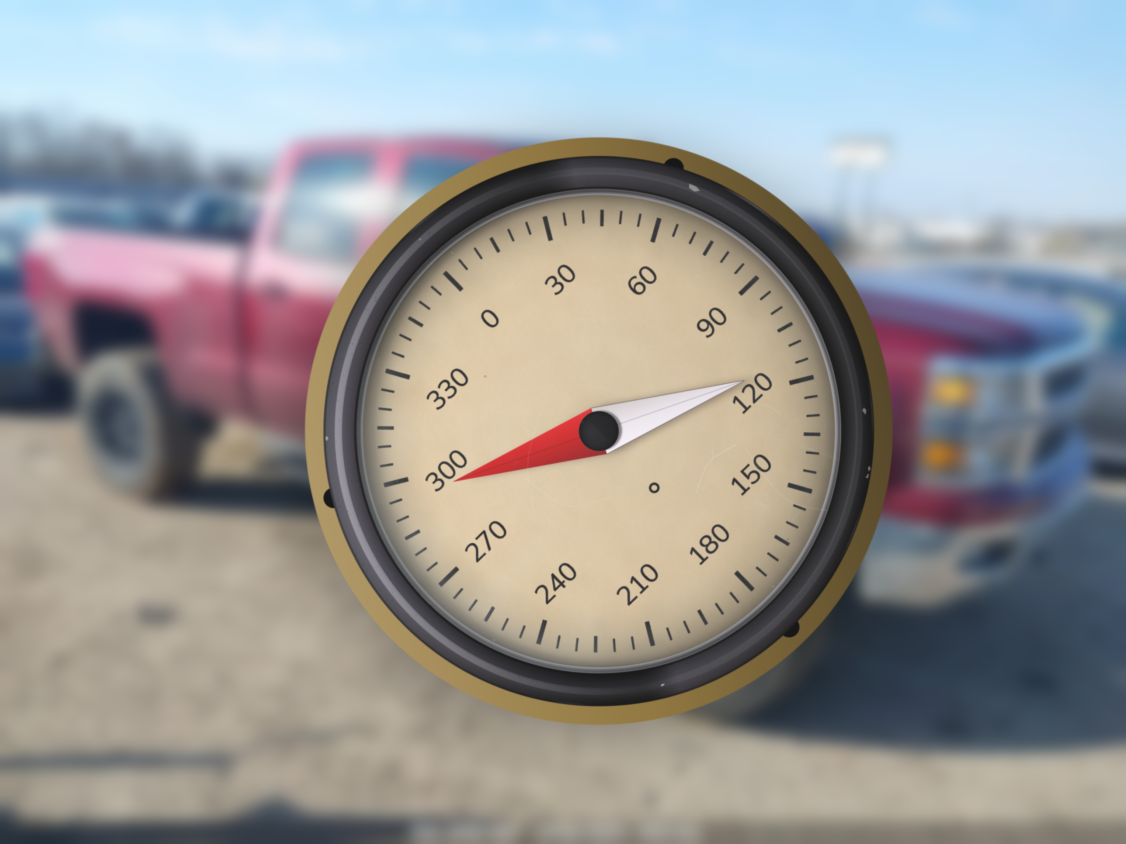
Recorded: value=295 unit=°
